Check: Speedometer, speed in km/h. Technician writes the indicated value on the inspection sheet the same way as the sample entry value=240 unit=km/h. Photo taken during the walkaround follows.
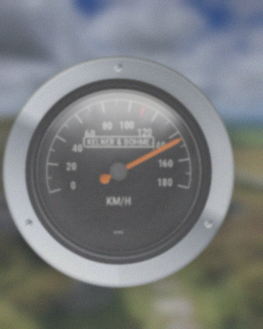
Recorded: value=145 unit=km/h
